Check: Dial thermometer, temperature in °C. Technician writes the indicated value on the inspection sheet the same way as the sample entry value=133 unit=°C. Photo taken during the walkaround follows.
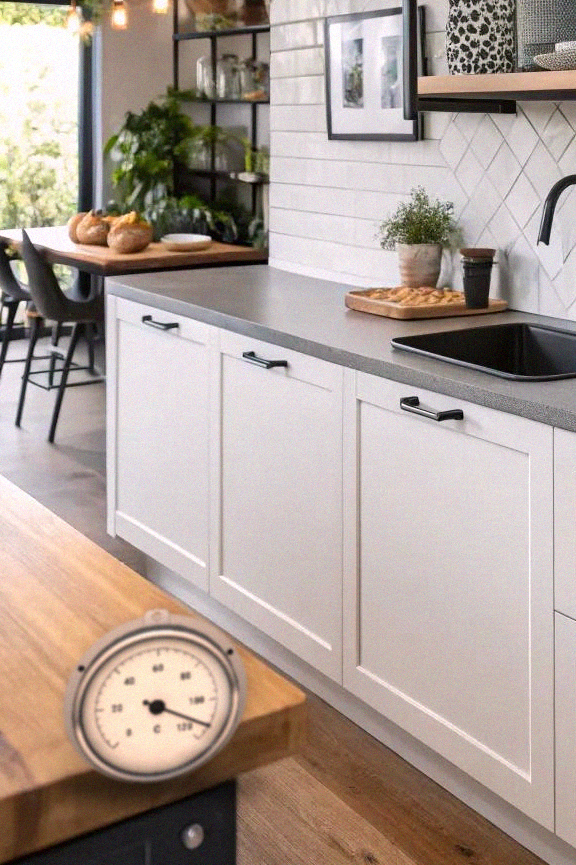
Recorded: value=112 unit=°C
